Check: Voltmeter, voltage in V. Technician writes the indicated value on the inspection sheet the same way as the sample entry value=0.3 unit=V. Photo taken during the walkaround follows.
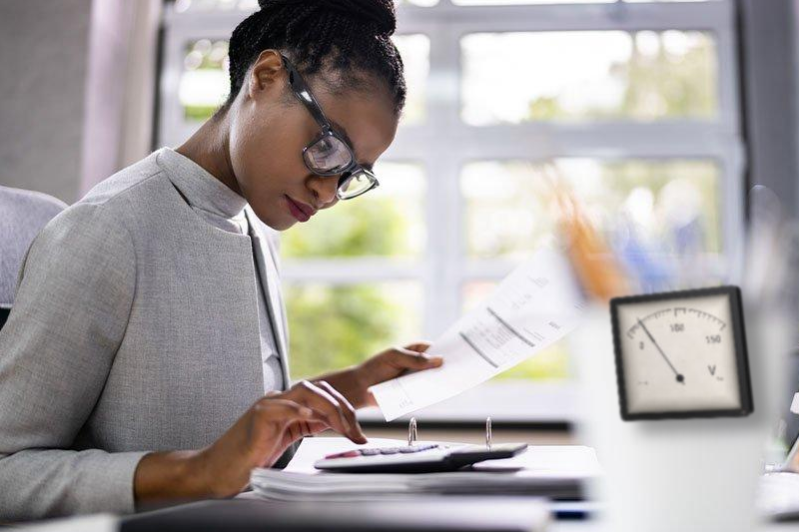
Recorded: value=50 unit=V
